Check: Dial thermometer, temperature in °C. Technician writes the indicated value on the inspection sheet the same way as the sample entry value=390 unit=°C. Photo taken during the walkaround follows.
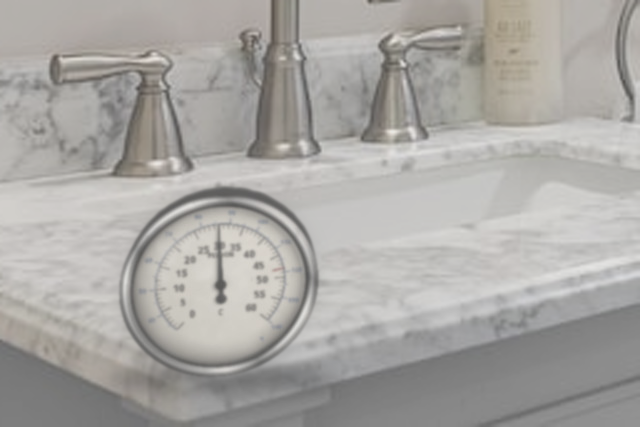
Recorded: value=30 unit=°C
